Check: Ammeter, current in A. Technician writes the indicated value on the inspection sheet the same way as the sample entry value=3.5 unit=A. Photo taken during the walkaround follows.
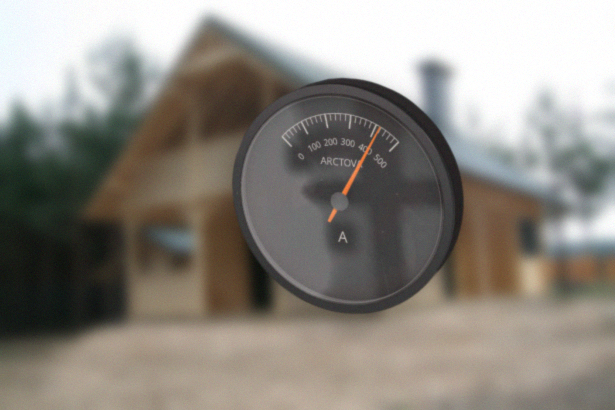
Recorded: value=420 unit=A
